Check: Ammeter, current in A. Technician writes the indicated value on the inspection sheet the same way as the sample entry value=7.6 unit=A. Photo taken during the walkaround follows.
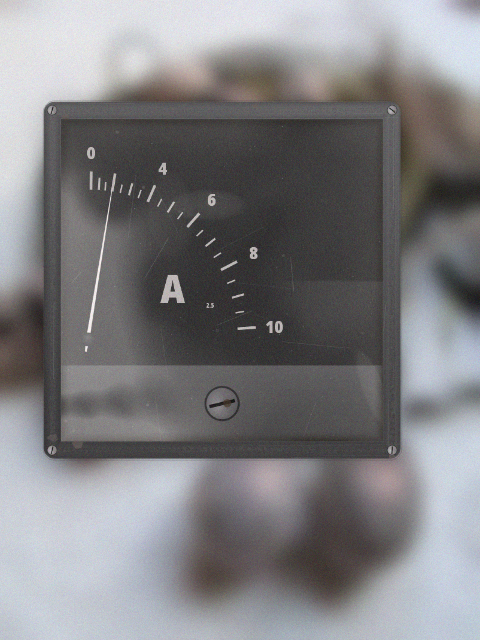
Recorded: value=2 unit=A
